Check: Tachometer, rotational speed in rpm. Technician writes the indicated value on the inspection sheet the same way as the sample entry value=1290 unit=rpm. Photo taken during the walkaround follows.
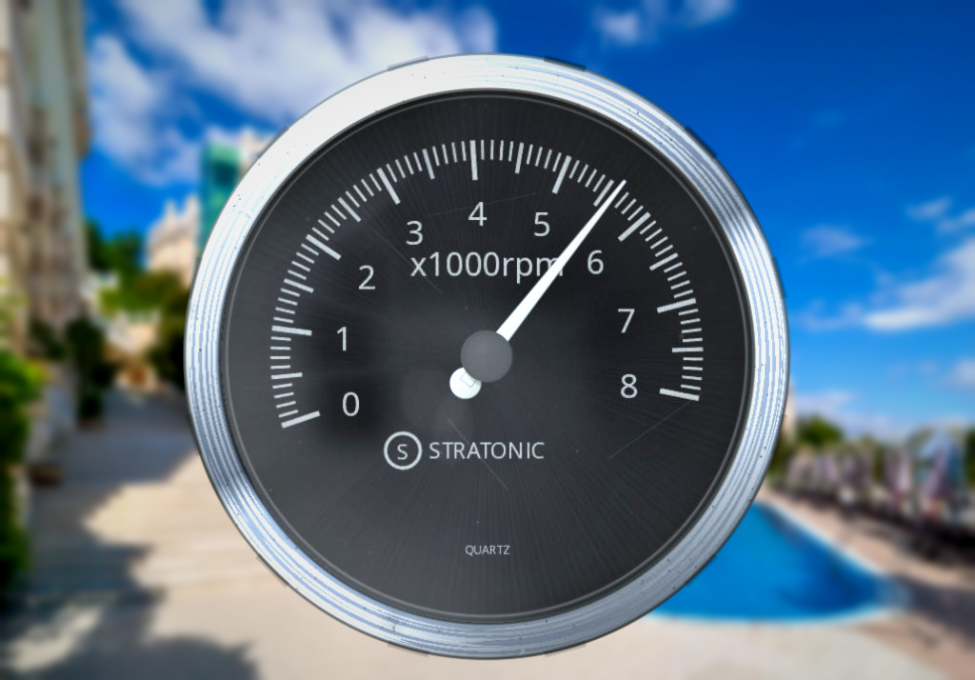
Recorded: value=5600 unit=rpm
